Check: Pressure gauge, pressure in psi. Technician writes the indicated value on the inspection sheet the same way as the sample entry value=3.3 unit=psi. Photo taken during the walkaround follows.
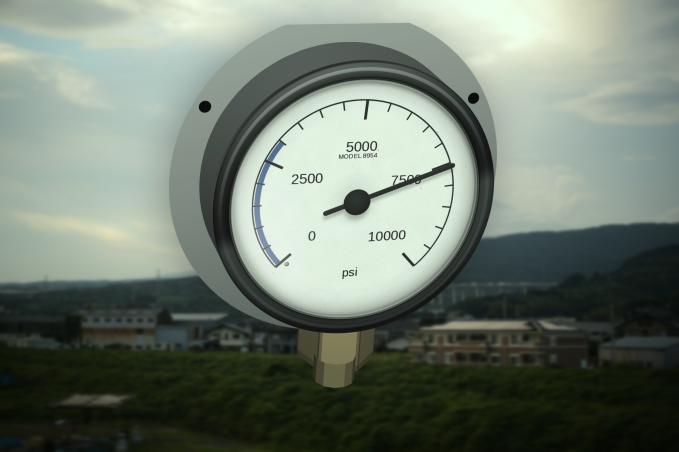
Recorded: value=7500 unit=psi
